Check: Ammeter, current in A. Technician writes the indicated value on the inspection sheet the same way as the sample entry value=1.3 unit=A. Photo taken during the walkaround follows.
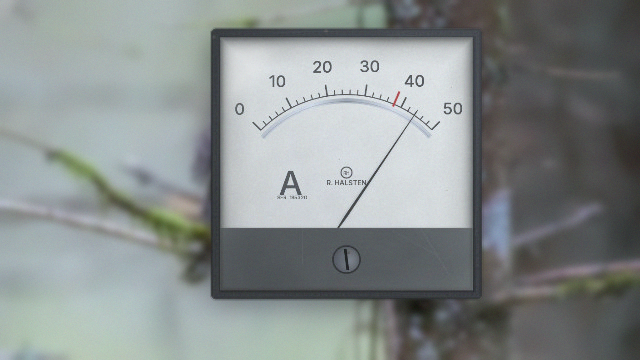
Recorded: value=44 unit=A
